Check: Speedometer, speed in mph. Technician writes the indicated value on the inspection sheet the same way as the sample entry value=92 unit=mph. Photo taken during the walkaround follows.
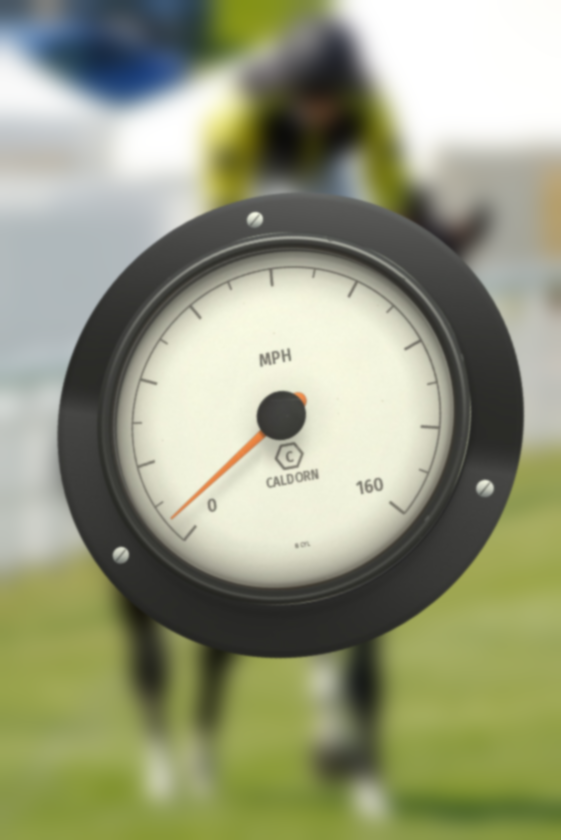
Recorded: value=5 unit=mph
